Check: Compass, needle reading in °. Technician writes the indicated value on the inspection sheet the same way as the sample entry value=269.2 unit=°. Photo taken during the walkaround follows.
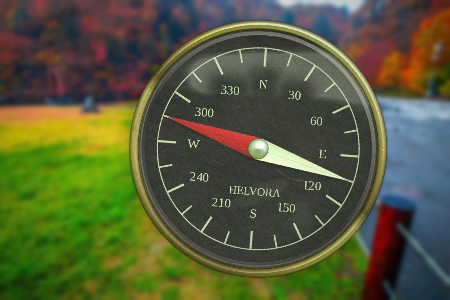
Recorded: value=285 unit=°
